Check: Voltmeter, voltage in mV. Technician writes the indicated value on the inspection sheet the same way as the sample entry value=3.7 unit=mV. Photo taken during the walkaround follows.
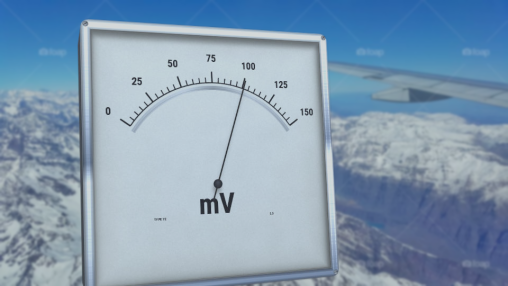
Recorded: value=100 unit=mV
